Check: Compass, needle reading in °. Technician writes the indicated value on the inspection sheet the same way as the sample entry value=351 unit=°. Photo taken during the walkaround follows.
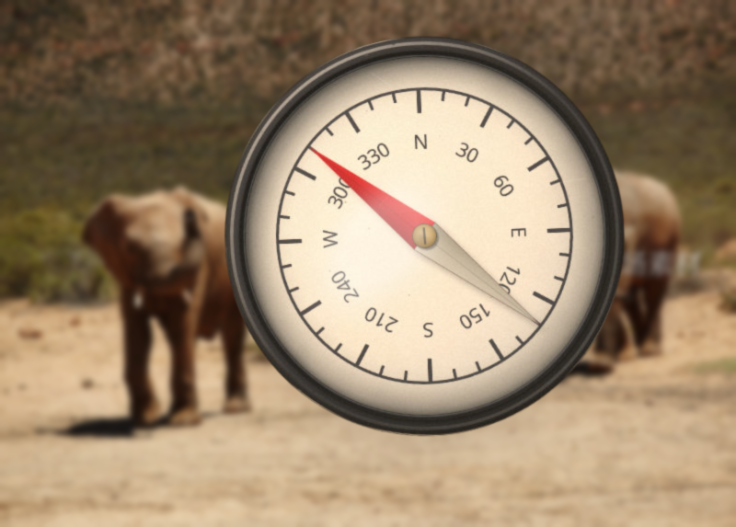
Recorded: value=310 unit=°
